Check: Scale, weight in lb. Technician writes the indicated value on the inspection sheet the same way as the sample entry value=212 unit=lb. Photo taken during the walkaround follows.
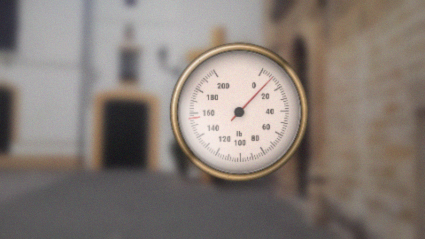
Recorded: value=10 unit=lb
